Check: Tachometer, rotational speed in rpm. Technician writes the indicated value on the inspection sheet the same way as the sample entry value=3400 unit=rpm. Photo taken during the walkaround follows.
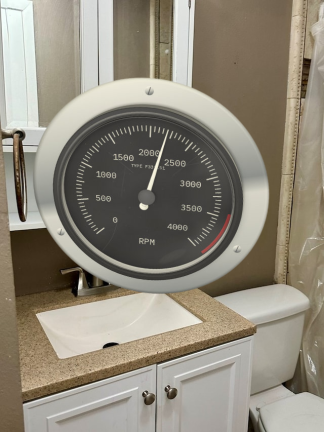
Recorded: value=2200 unit=rpm
